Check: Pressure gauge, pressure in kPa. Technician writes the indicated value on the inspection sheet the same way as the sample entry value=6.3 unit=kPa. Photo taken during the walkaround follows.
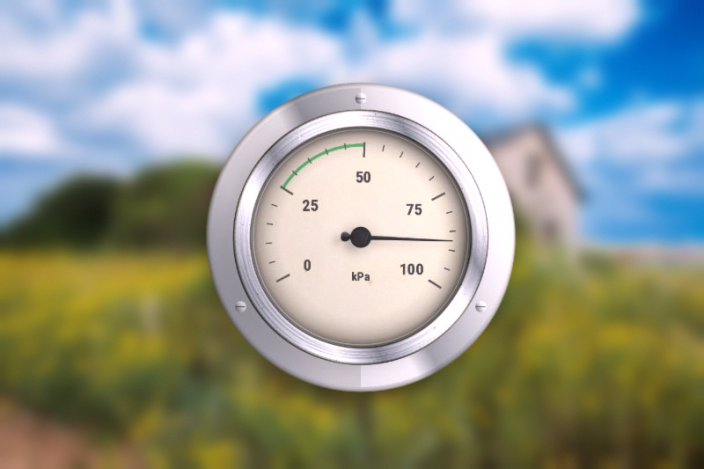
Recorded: value=87.5 unit=kPa
